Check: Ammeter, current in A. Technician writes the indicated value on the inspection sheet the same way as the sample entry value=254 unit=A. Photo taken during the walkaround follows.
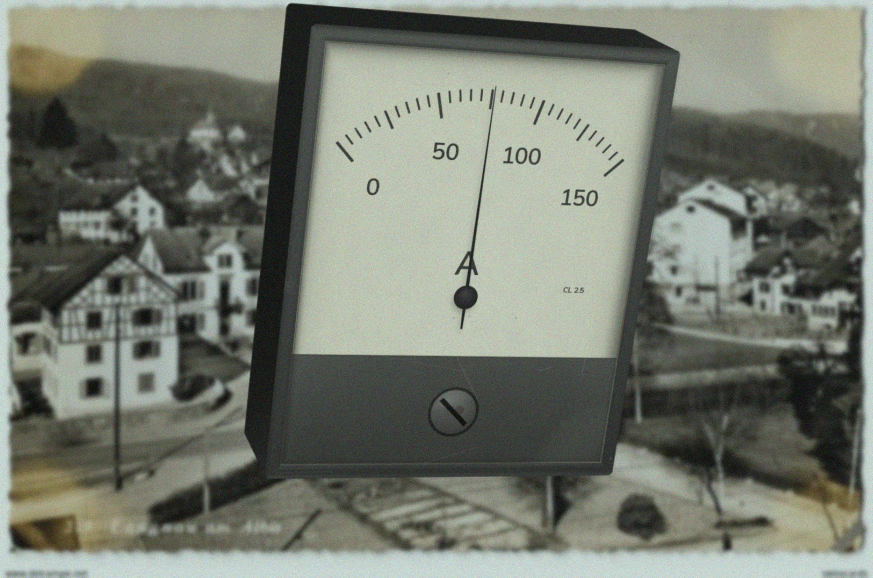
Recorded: value=75 unit=A
